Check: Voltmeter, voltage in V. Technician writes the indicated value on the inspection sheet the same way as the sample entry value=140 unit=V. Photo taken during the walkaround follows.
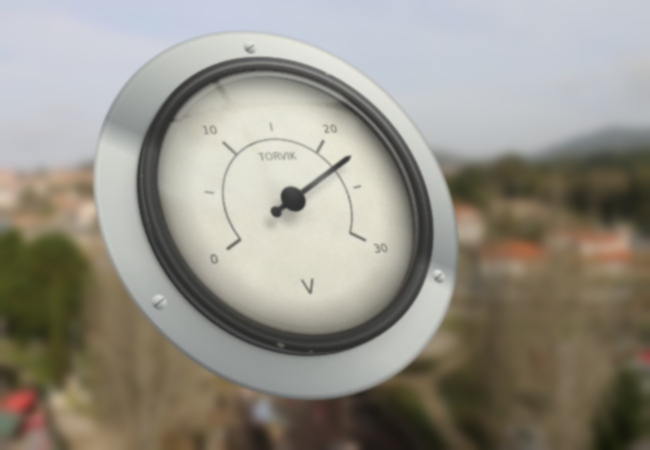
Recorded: value=22.5 unit=V
